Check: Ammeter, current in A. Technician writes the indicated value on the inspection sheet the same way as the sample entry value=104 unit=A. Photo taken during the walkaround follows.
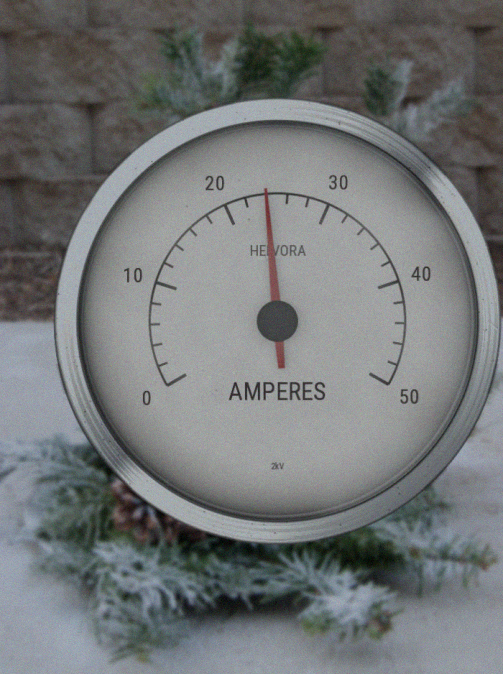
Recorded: value=24 unit=A
